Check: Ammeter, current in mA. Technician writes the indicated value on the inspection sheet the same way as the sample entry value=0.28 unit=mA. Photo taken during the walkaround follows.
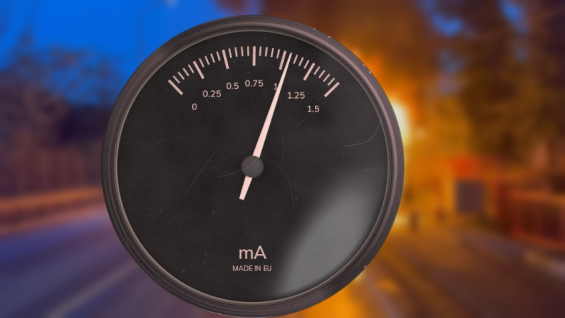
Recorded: value=1.05 unit=mA
